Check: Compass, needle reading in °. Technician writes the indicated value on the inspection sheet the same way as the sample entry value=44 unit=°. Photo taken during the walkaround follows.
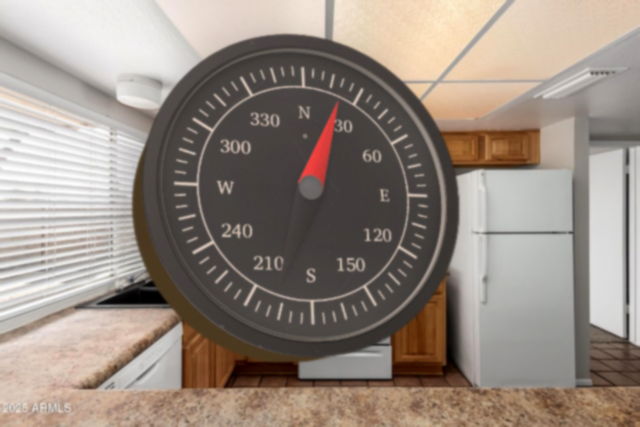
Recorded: value=20 unit=°
